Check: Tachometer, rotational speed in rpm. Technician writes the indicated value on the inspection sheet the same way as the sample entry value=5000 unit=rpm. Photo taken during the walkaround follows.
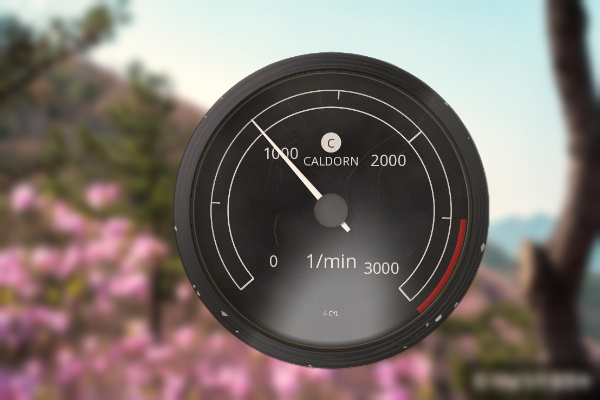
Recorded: value=1000 unit=rpm
